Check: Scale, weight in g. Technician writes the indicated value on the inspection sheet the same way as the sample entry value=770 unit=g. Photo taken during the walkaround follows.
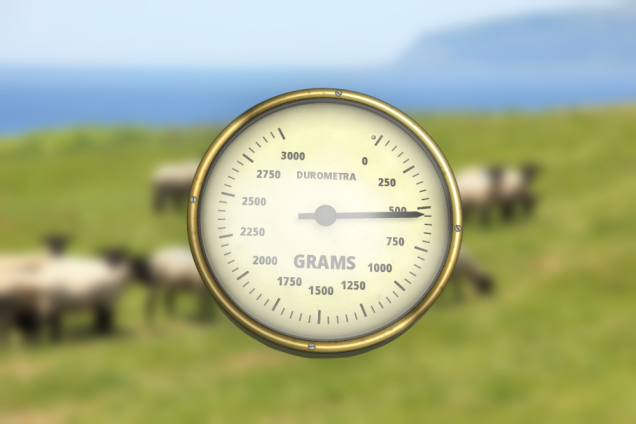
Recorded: value=550 unit=g
